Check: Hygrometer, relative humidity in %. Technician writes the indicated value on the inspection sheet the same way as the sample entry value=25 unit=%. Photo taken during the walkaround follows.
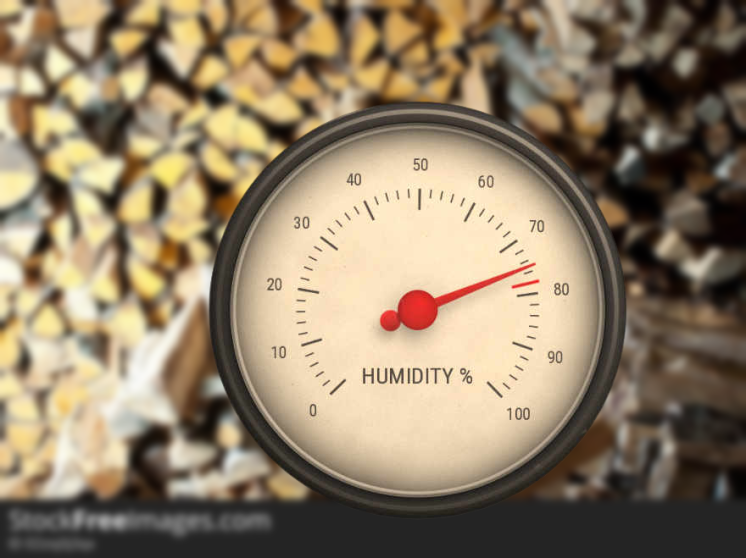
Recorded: value=75 unit=%
